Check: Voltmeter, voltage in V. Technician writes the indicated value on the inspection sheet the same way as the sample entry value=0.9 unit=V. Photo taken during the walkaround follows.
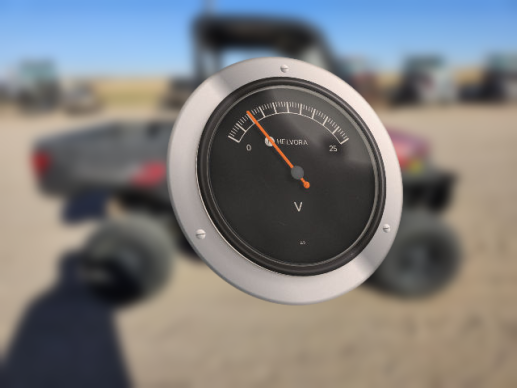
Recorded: value=5 unit=V
